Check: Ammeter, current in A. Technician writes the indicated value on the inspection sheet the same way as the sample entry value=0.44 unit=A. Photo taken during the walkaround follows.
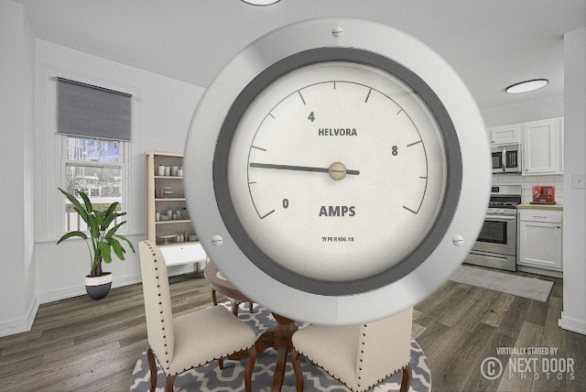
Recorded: value=1.5 unit=A
